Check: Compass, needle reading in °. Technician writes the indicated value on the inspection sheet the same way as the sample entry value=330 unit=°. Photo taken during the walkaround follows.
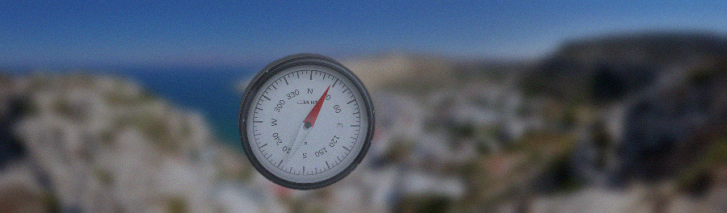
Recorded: value=25 unit=°
